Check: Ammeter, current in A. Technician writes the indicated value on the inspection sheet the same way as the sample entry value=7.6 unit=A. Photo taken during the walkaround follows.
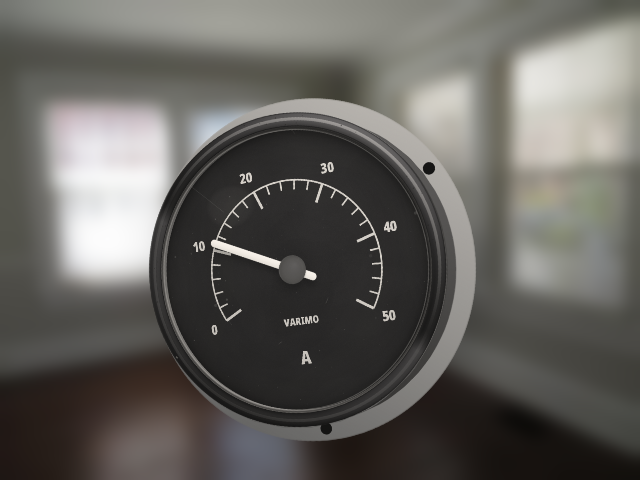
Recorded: value=11 unit=A
